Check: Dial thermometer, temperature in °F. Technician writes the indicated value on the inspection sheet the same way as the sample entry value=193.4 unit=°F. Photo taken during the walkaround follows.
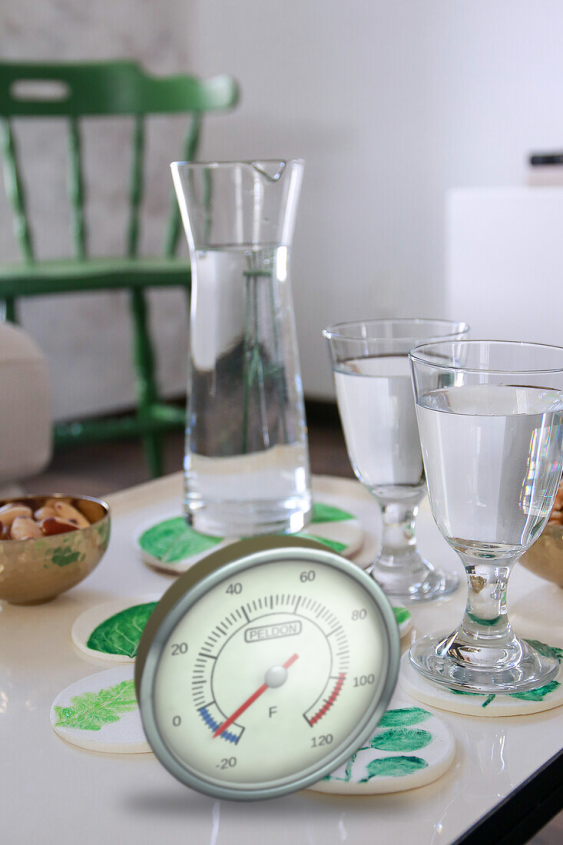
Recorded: value=-10 unit=°F
